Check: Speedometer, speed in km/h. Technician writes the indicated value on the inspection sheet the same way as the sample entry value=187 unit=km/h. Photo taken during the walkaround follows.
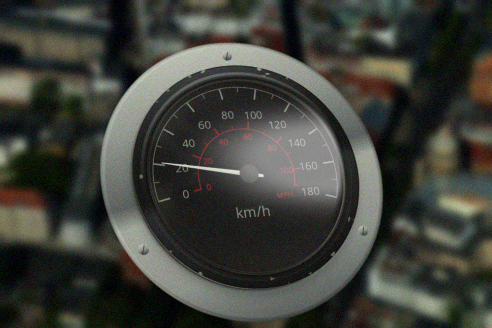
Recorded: value=20 unit=km/h
